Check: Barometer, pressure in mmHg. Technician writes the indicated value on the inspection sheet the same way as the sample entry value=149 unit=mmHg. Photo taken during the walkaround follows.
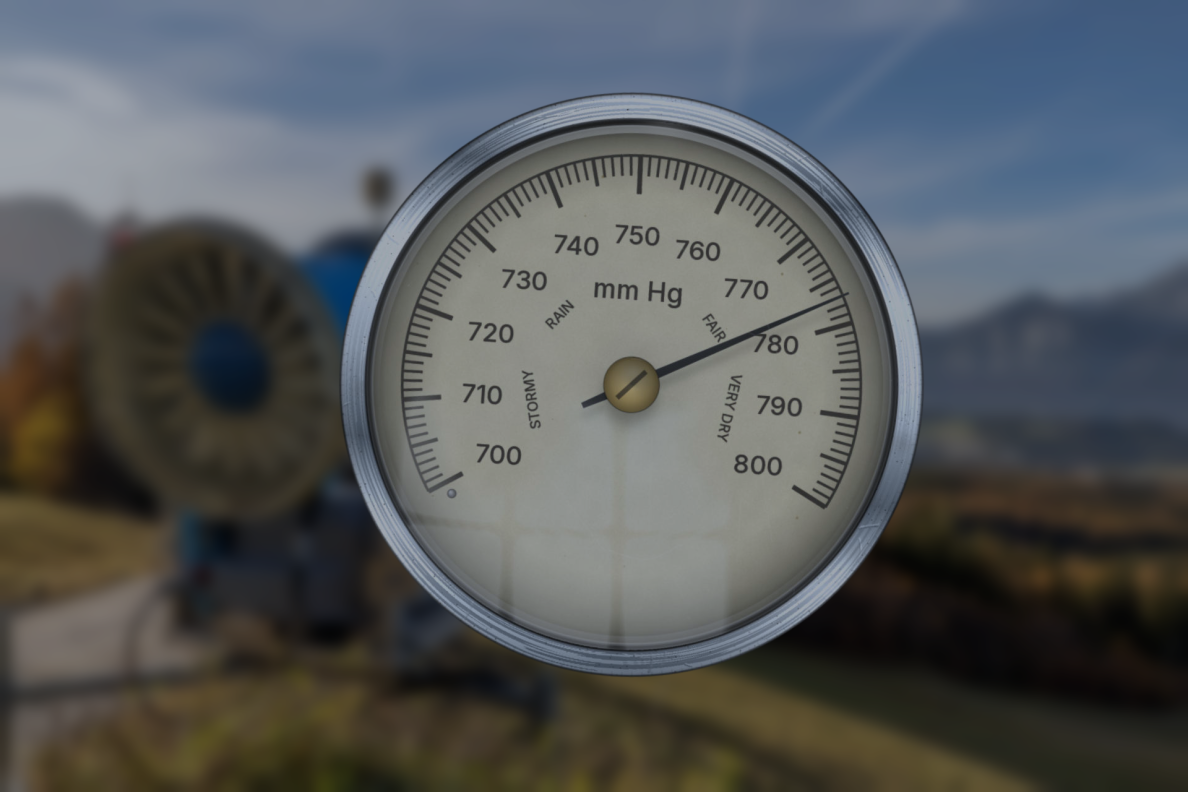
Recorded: value=777 unit=mmHg
